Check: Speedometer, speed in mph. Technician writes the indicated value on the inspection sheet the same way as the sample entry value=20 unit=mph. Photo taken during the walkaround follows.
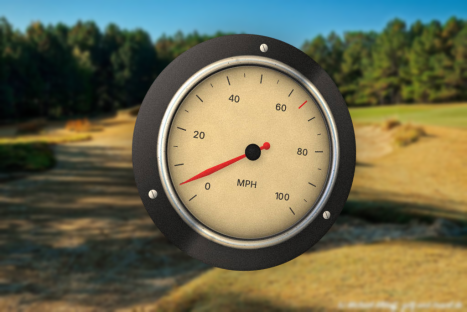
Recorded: value=5 unit=mph
